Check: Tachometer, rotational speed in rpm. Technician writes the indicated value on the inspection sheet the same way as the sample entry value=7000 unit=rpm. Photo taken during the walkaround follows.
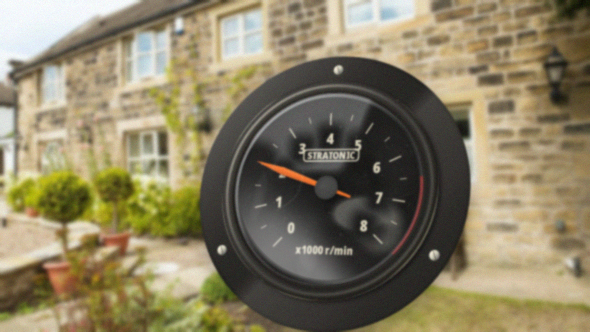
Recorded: value=2000 unit=rpm
